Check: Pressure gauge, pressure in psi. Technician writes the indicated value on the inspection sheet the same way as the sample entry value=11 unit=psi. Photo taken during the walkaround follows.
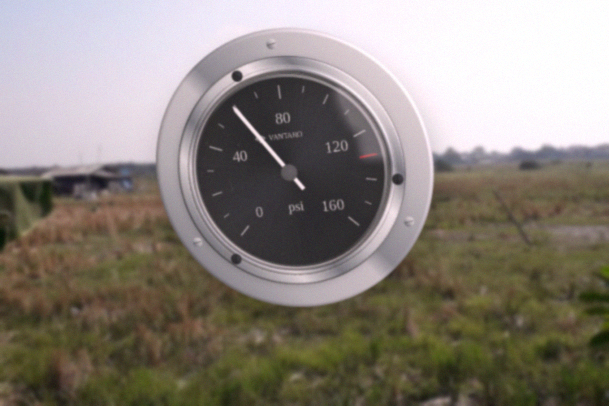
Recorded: value=60 unit=psi
